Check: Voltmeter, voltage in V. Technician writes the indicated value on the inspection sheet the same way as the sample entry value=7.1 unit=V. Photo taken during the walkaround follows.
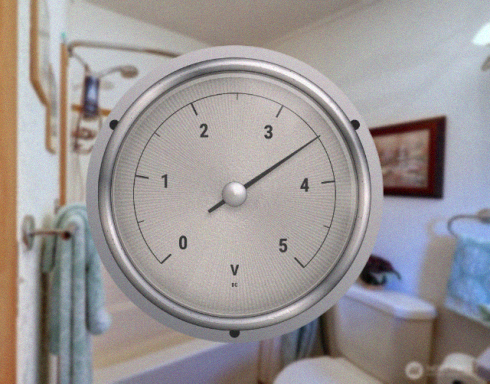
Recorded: value=3.5 unit=V
